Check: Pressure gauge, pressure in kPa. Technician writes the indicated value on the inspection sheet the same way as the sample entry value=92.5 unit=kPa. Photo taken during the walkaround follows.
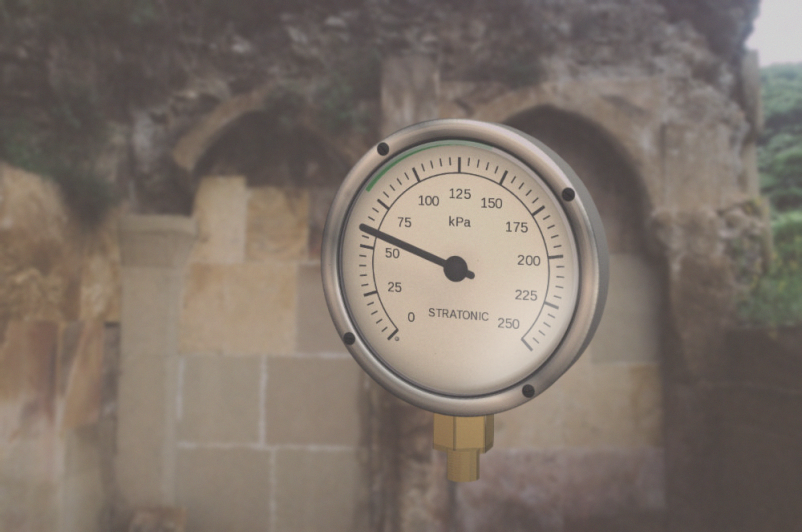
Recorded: value=60 unit=kPa
